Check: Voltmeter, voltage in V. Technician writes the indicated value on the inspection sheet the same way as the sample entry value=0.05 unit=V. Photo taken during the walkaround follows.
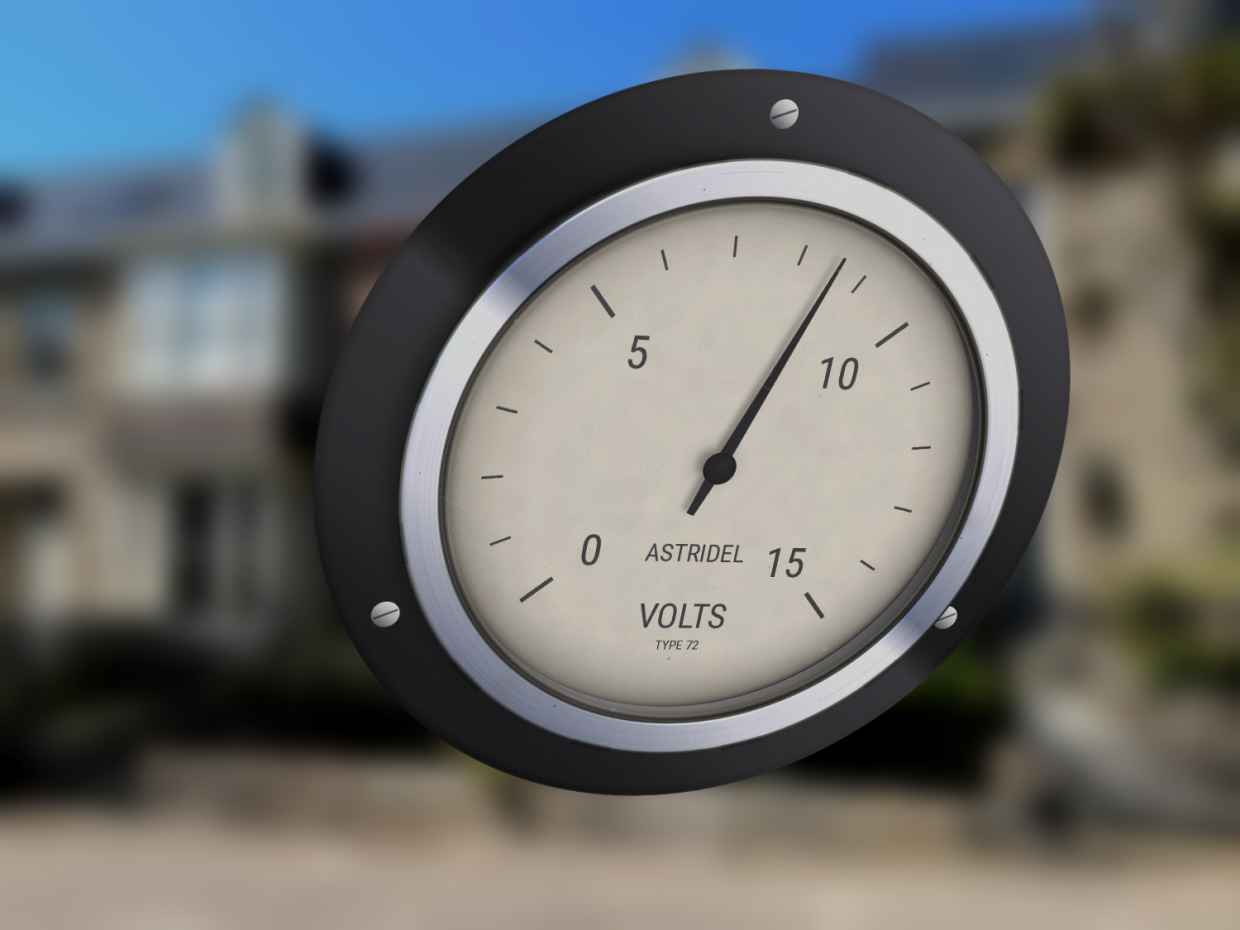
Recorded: value=8.5 unit=V
